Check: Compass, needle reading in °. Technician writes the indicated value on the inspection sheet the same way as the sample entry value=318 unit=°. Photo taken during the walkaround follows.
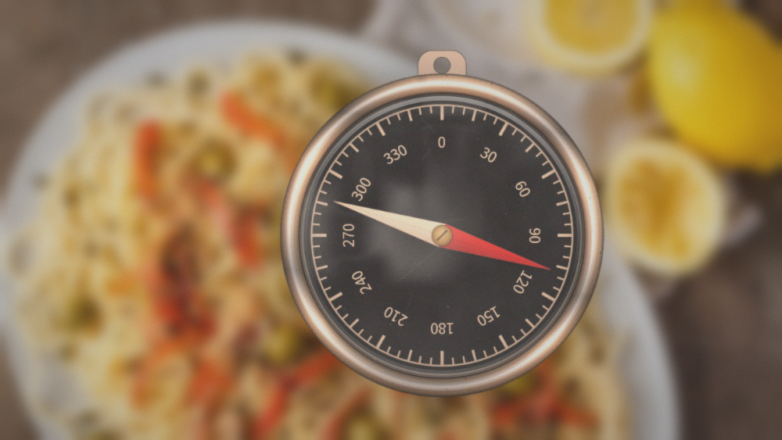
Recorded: value=107.5 unit=°
